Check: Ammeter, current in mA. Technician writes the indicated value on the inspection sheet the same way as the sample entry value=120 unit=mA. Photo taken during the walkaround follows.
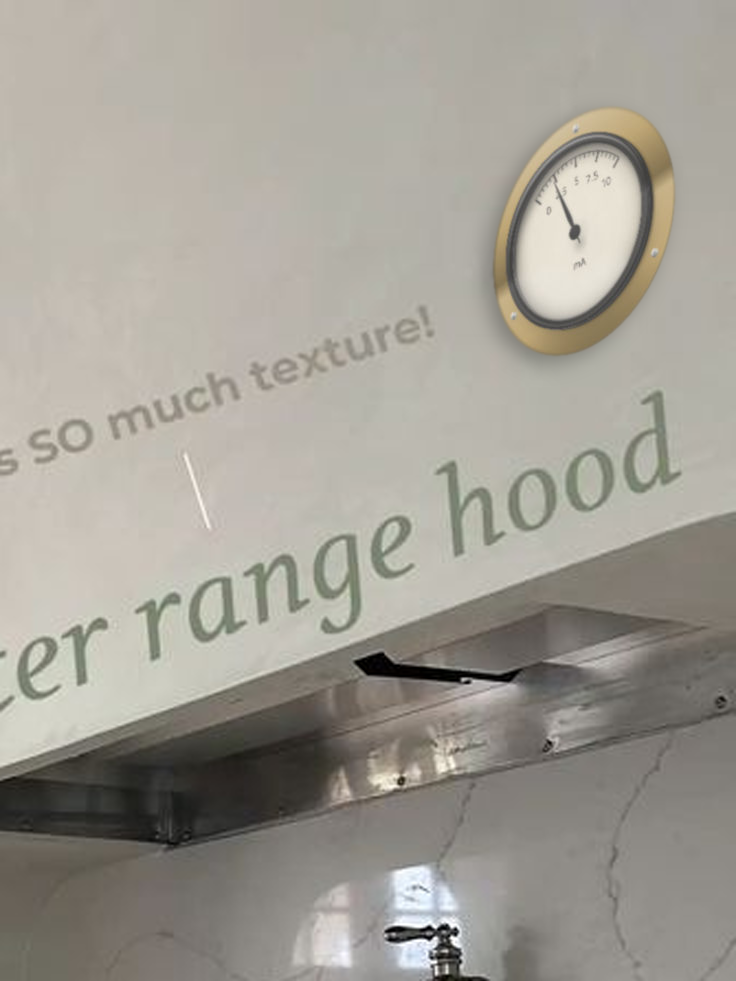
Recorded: value=2.5 unit=mA
